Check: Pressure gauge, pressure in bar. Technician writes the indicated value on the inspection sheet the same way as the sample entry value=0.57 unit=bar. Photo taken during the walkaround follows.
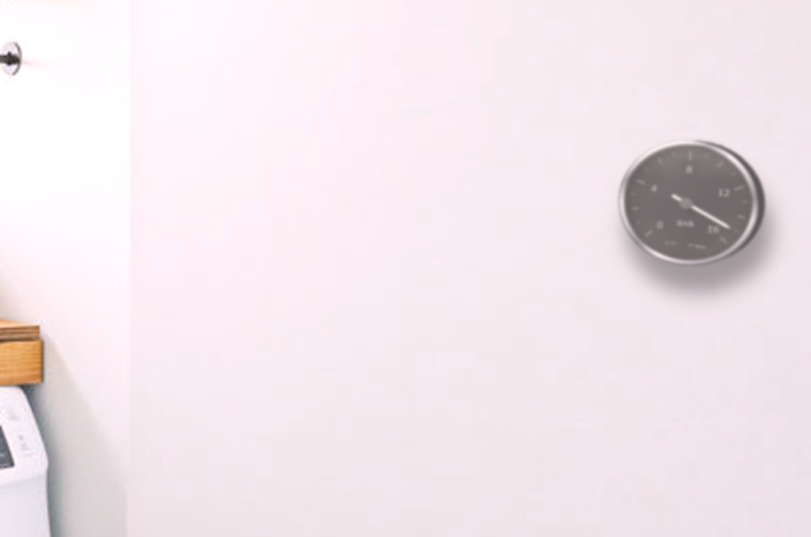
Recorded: value=15 unit=bar
